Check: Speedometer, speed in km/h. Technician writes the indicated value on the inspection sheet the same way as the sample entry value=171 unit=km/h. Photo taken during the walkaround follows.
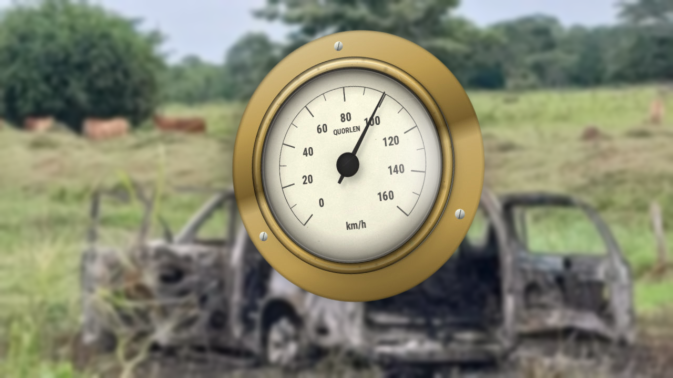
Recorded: value=100 unit=km/h
